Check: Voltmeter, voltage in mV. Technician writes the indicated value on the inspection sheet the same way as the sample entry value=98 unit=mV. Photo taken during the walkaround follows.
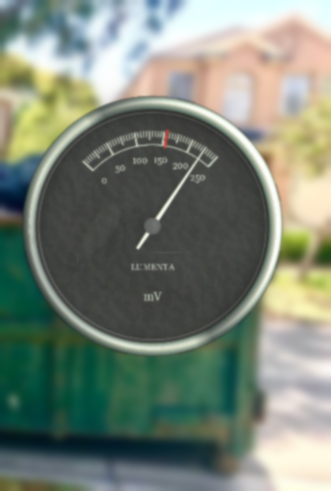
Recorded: value=225 unit=mV
